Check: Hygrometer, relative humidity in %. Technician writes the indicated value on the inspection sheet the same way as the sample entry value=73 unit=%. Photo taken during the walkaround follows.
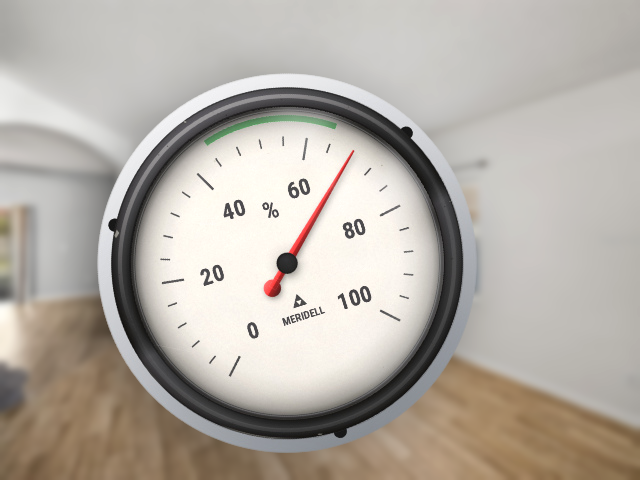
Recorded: value=68 unit=%
